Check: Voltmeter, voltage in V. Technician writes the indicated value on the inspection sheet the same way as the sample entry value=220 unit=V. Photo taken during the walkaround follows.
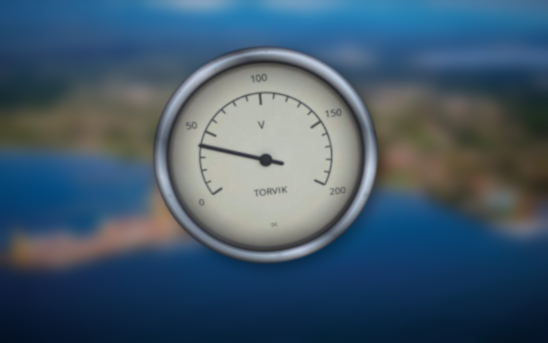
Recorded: value=40 unit=V
